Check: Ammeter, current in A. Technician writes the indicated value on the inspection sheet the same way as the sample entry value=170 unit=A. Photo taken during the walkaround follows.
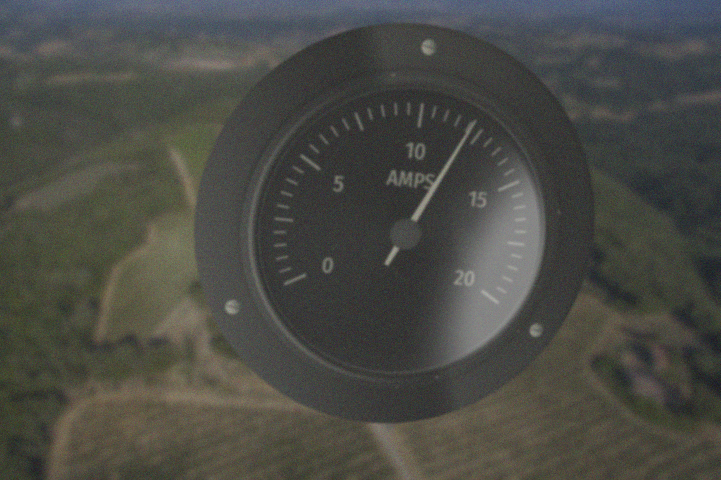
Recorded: value=12 unit=A
